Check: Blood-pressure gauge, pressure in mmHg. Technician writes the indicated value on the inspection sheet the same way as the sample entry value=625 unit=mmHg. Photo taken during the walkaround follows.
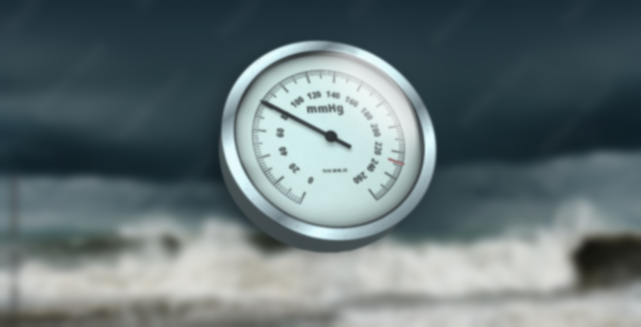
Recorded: value=80 unit=mmHg
